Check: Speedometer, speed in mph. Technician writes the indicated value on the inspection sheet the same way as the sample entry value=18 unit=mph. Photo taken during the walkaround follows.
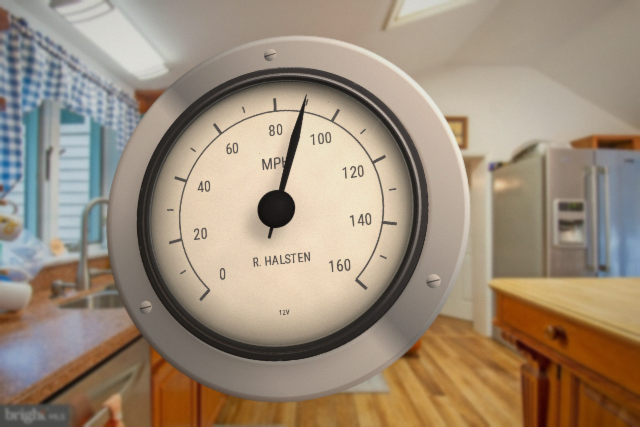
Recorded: value=90 unit=mph
